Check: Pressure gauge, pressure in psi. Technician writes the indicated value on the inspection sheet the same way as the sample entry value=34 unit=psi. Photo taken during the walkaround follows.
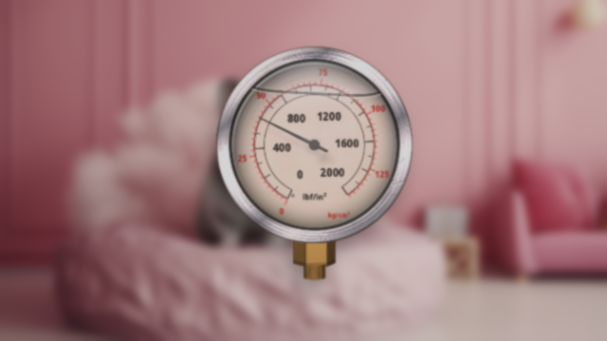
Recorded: value=600 unit=psi
